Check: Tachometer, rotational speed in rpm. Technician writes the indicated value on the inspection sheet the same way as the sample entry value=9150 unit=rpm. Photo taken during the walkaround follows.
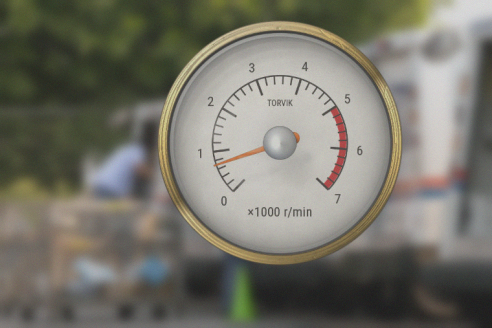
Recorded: value=700 unit=rpm
